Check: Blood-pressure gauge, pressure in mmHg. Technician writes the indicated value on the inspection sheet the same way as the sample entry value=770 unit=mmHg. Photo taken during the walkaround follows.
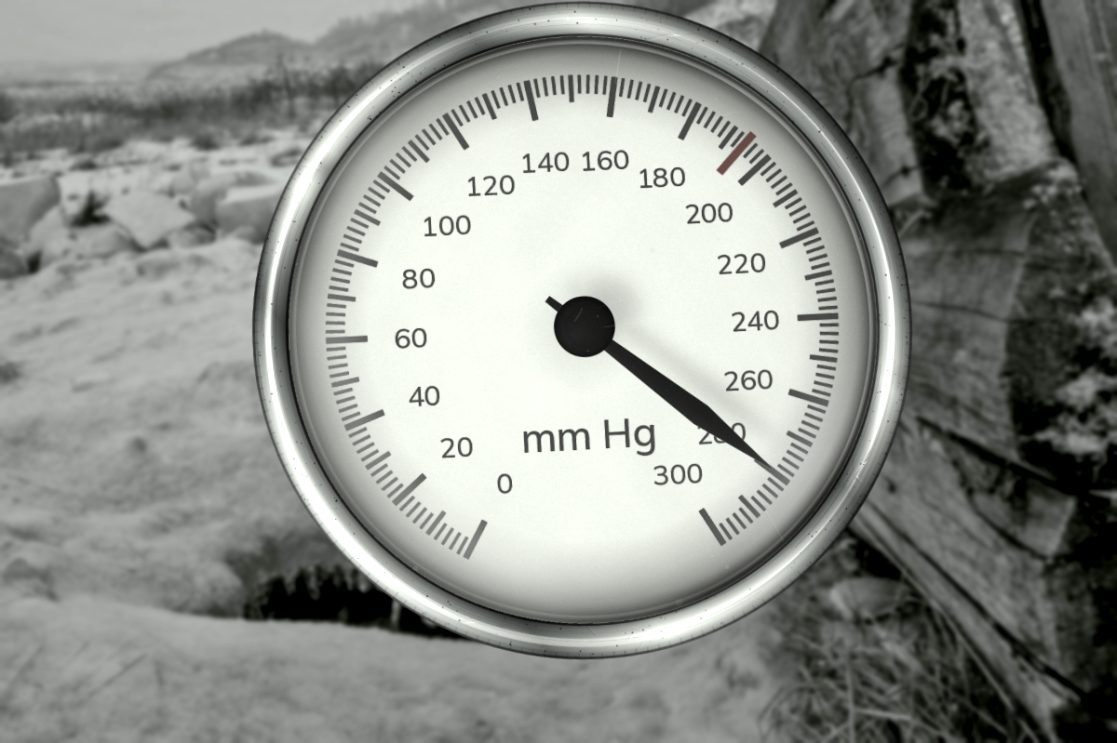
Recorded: value=280 unit=mmHg
